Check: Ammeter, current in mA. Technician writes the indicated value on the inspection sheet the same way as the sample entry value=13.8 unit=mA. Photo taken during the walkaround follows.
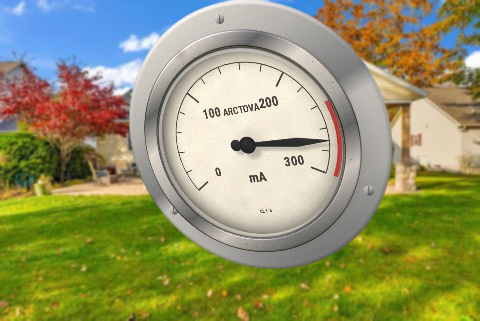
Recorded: value=270 unit=mA
